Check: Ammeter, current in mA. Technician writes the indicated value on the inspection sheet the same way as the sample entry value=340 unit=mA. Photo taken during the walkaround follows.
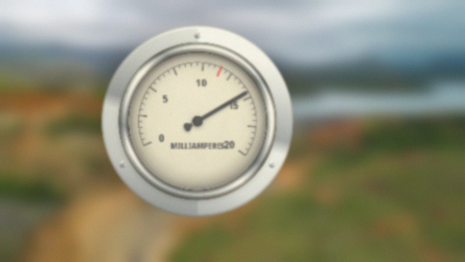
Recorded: value=14.5 unit=mA
